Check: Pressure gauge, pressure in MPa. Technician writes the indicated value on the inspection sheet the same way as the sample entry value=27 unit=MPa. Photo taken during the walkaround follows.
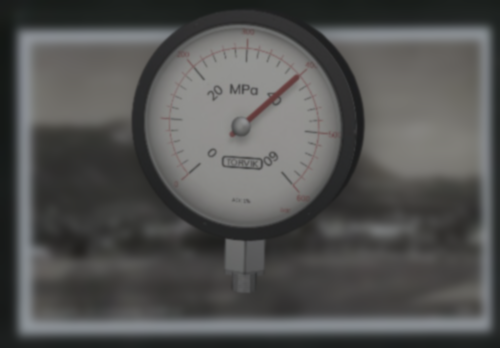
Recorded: value=40 unit=MPa
